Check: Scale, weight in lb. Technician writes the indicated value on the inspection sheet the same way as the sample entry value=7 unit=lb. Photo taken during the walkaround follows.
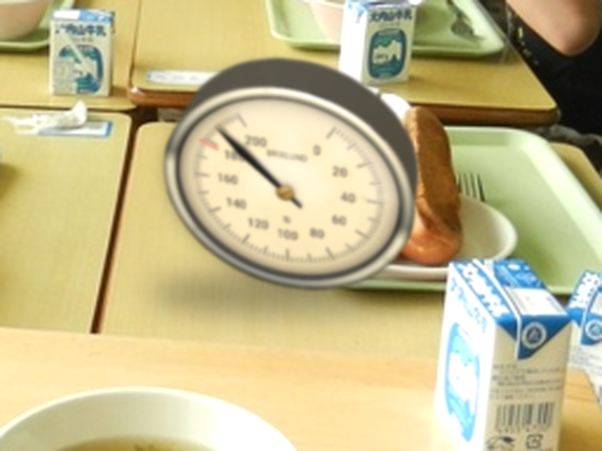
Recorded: value=190 unit=lb
